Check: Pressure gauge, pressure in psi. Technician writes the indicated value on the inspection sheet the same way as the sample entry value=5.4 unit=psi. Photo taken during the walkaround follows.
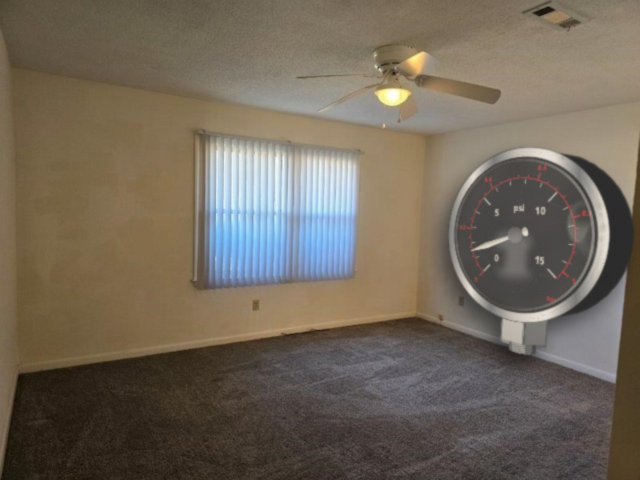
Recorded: value=1.5 unit=psi
